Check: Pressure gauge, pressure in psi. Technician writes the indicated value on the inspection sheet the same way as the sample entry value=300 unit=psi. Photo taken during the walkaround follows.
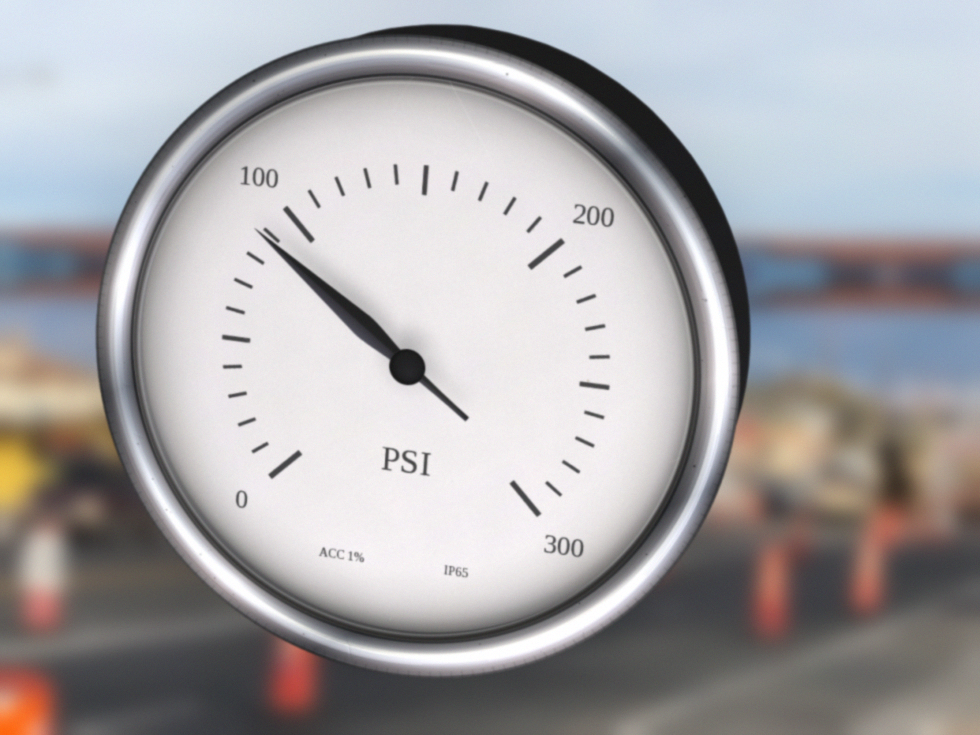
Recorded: value=90 unit=psi
